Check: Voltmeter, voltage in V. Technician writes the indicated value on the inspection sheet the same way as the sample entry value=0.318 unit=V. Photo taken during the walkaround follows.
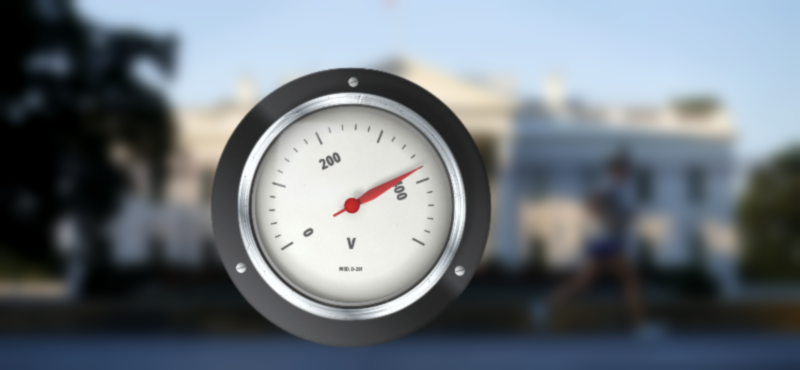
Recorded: value=380 unit=V
